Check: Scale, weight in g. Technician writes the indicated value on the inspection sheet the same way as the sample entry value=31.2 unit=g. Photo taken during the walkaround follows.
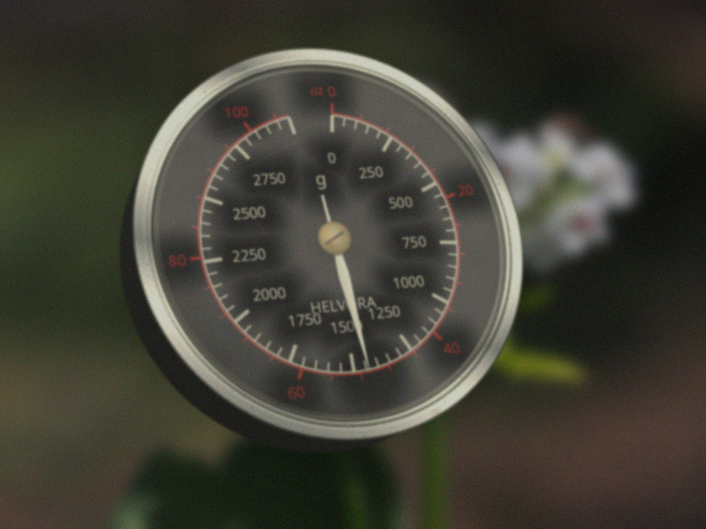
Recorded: value=1450 unit=g
